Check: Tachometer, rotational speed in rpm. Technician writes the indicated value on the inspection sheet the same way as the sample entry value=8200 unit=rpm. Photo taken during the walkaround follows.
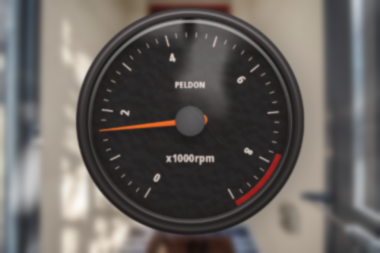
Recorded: value=1600 unit=rpm
